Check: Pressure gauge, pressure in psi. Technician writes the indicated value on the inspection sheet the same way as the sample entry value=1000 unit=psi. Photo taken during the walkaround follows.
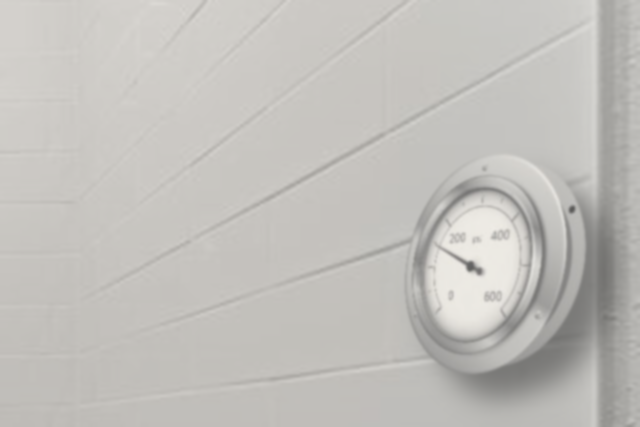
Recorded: value=150 unit=psi
